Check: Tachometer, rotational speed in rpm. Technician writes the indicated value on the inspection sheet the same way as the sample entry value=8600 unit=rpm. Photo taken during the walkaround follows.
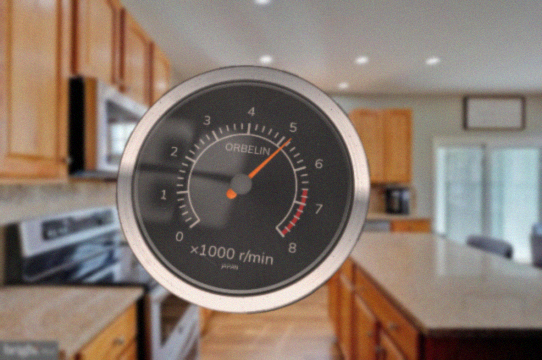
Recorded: value=5200 unit=rpm
